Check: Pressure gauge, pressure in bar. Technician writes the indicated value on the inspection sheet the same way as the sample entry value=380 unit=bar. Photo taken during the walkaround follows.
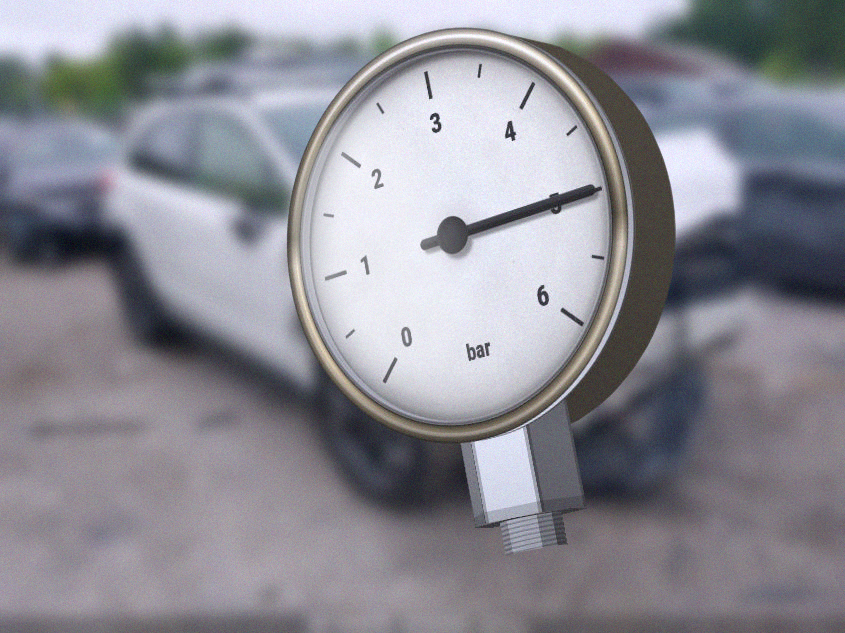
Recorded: value=5 unit=bar
